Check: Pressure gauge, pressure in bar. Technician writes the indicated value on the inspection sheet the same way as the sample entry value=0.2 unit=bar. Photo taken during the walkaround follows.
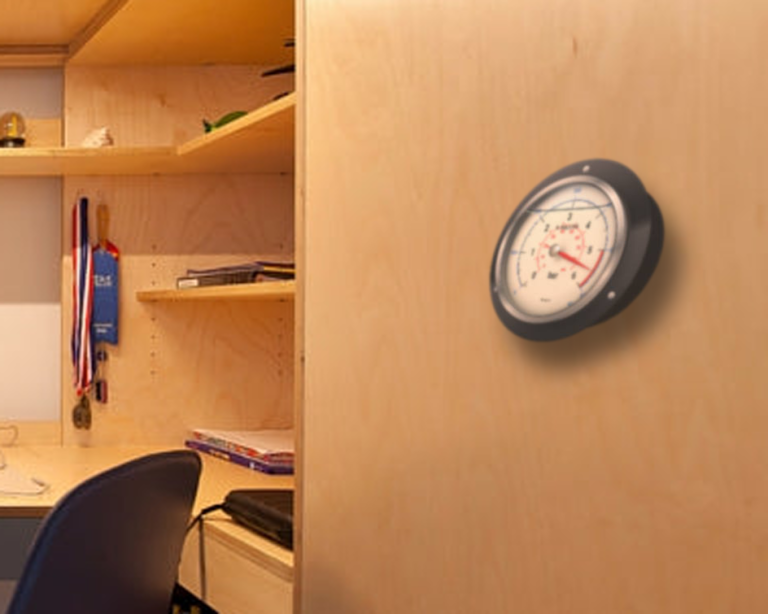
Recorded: value=5.5 unit=bar
